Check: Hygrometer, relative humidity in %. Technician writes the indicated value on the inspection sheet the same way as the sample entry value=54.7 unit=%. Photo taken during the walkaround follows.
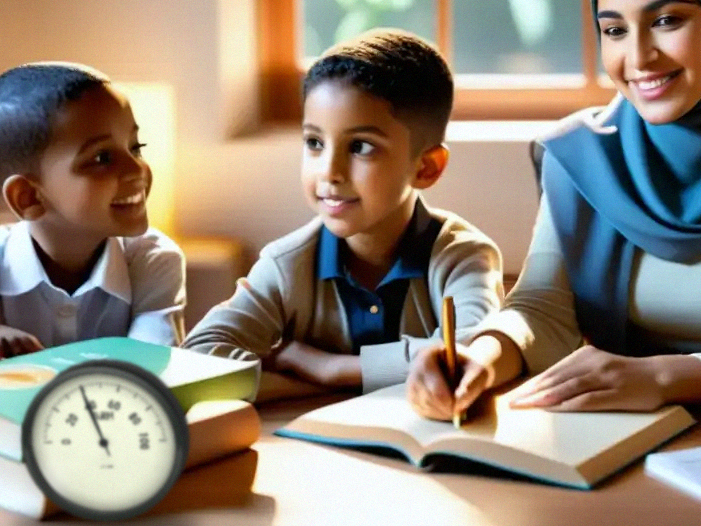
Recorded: value=40 unit=%
